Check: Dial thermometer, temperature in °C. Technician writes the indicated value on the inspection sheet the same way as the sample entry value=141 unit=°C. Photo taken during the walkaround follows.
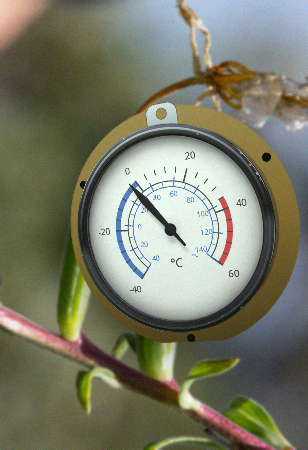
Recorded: value=-2 unit=°C
